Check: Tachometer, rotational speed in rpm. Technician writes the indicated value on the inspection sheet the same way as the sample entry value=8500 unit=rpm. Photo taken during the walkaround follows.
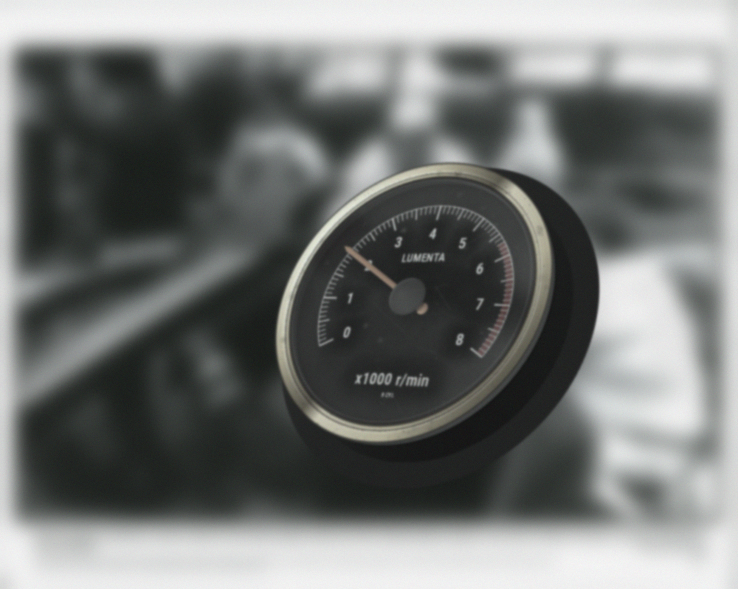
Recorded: value=2000 unit=rpm
